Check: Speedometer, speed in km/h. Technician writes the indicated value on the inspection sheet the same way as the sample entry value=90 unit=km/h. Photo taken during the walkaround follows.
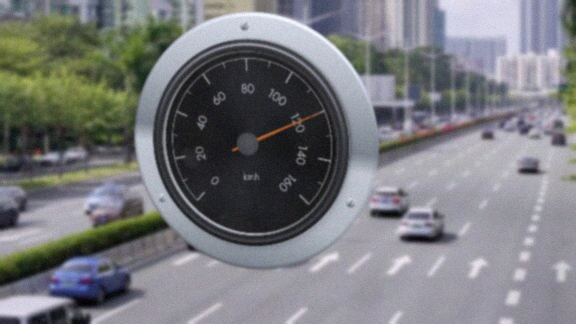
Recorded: value=120 unit=km/h
